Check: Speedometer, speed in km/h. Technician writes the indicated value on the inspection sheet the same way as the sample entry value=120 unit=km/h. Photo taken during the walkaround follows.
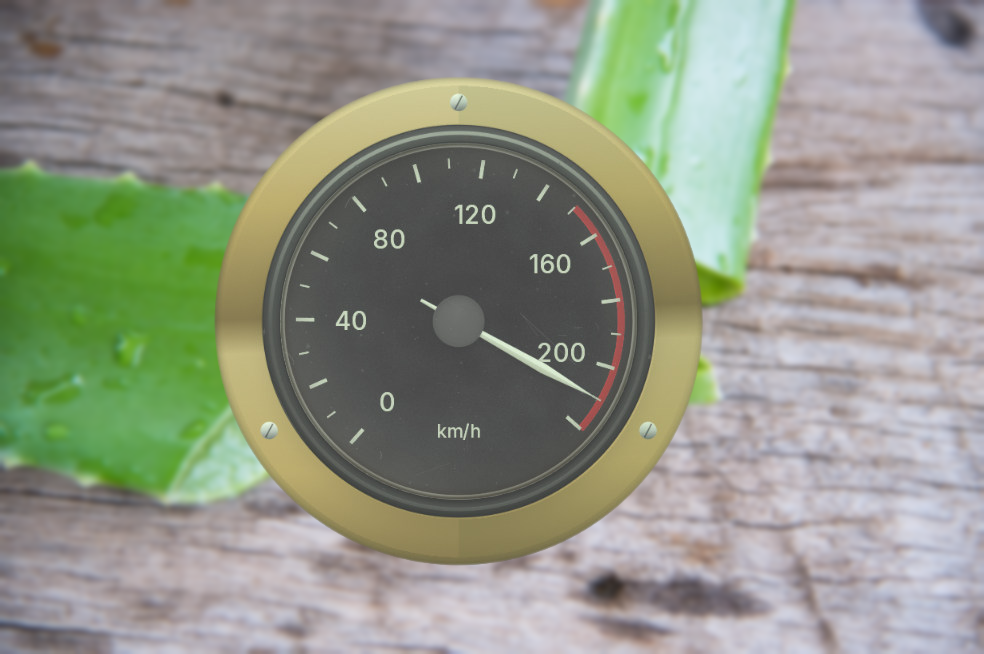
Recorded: value=210 unit=km/h
